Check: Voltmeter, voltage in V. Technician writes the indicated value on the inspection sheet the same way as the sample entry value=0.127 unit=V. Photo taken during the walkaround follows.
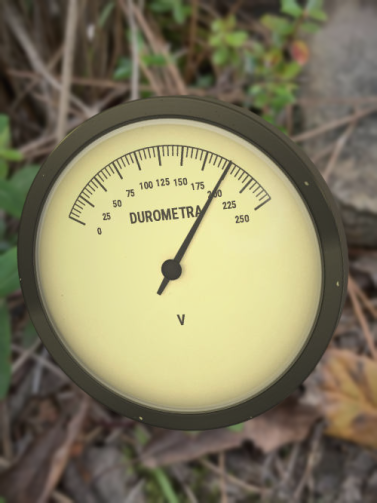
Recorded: value=200 unit=V
